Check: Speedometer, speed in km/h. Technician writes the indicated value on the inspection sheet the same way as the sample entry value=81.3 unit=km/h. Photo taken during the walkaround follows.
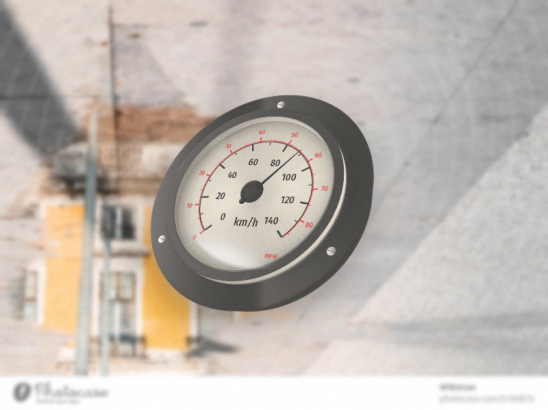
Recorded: value=90 unit=km/h
